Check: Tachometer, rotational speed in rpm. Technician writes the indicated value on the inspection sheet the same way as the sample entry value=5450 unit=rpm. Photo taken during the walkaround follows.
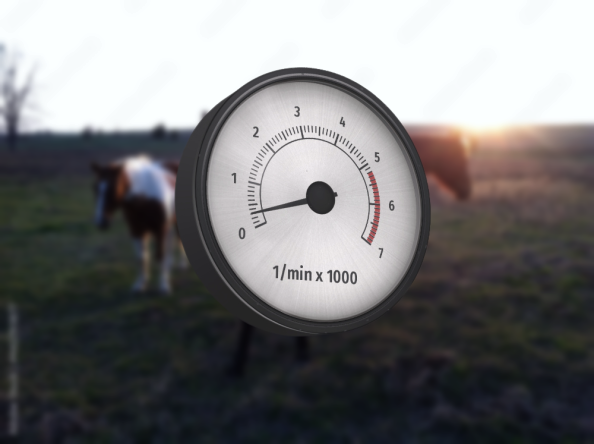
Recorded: value=300 unit=rpm
